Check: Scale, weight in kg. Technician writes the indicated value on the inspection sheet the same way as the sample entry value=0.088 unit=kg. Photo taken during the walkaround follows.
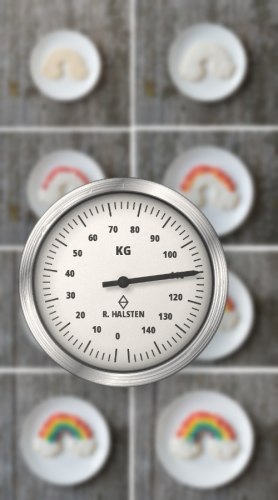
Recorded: value=110 unit=kg
